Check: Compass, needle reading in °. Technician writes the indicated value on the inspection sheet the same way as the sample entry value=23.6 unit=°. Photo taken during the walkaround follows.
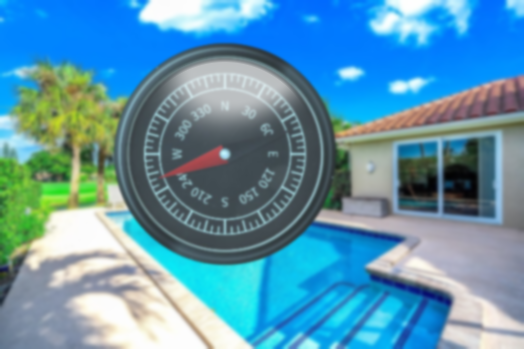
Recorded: value=250 unit=°
